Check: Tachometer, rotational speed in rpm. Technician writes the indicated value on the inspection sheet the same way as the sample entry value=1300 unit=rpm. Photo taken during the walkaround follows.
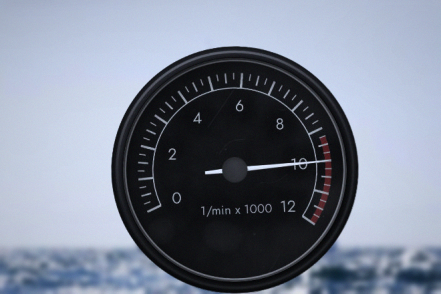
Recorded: value=10000 unit=rpm
